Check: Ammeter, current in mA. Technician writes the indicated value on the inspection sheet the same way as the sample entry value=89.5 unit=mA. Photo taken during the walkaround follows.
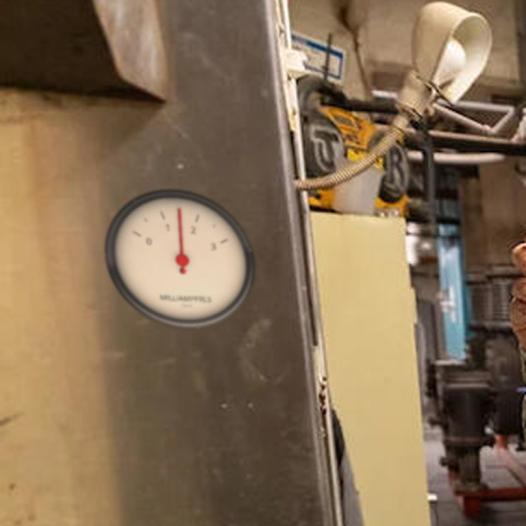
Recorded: value=1.5 unit=mA
